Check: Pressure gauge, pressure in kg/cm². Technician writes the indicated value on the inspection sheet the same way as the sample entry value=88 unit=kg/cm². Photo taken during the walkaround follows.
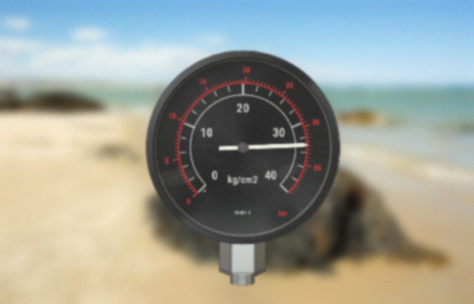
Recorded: value=33 unit=kg/cm²
